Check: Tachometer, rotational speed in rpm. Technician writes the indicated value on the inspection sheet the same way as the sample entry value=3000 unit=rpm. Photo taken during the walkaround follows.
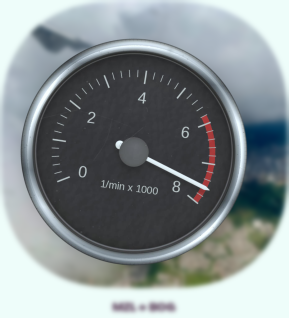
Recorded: value=7600 unit=rpm
